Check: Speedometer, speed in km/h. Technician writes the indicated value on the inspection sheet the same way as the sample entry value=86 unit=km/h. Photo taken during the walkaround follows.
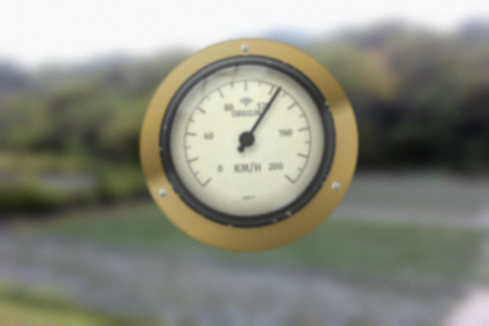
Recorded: value=125 unit=km/h
